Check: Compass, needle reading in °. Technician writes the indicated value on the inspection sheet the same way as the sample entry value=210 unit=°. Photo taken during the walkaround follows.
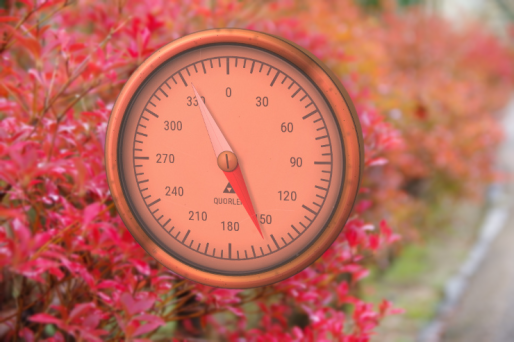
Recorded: value=155 unit=°
